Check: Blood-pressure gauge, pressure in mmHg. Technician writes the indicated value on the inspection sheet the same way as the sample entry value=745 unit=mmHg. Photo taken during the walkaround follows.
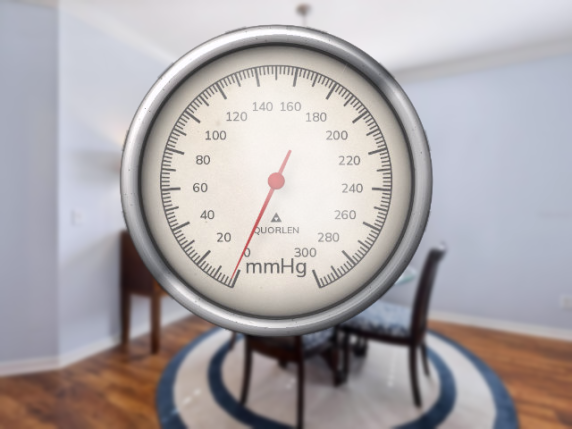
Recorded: value=2 unit=mmHg
